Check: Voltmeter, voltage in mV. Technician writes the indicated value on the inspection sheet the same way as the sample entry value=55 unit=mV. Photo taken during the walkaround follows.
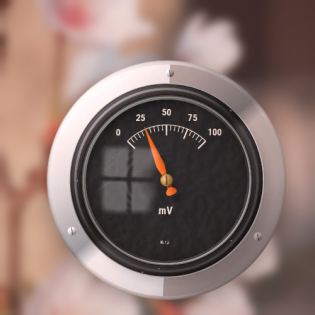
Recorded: value=25 unit=mV
